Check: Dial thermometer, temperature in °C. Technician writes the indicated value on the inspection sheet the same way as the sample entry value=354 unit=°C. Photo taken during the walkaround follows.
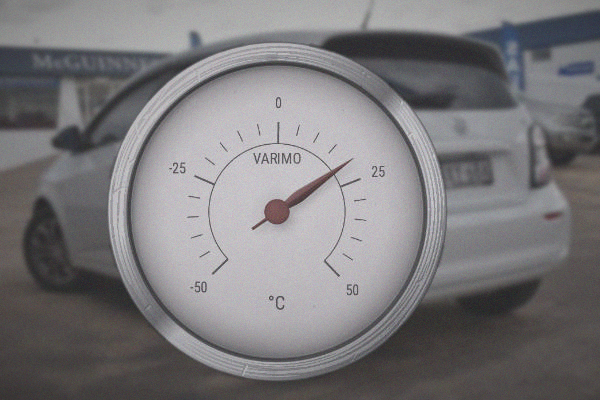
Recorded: value=20 unit=°C
